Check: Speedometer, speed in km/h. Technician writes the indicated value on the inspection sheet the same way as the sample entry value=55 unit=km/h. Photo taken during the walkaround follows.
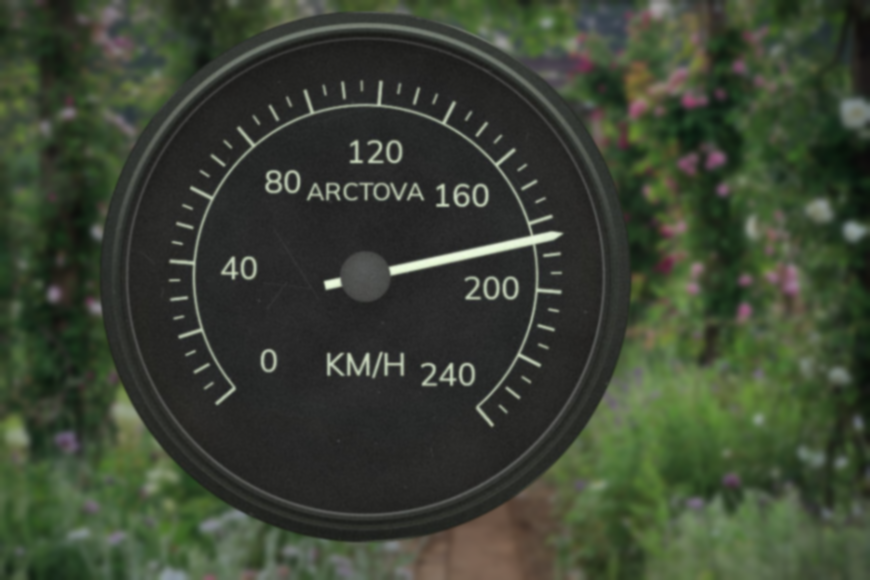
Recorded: value=185 unit=km/h
